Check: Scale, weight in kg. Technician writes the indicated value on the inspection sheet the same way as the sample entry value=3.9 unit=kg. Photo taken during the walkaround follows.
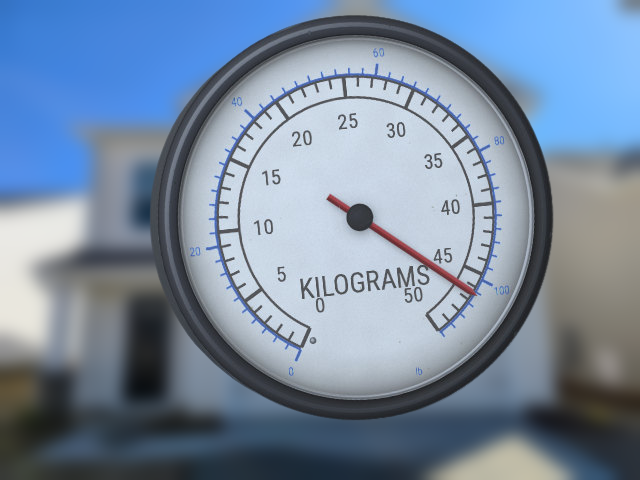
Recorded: value=46.5 unit=kg
